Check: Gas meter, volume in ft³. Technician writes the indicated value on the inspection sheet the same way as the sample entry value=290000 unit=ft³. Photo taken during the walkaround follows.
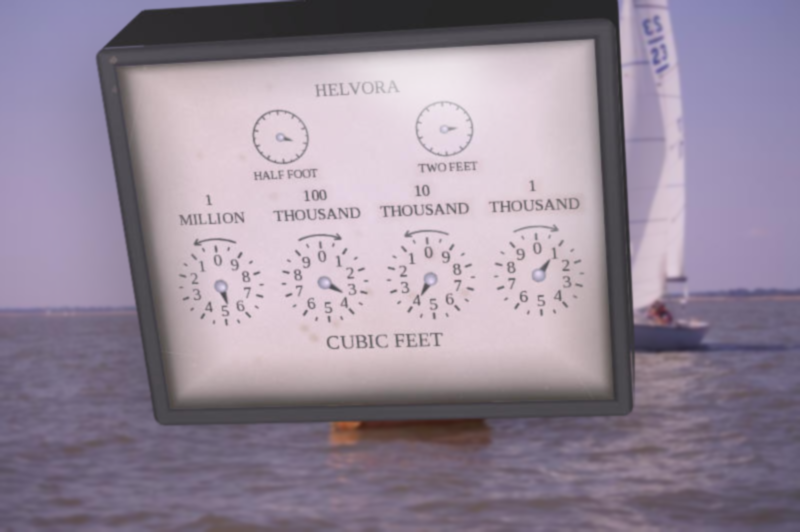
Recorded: value=534100 unit=ft³
